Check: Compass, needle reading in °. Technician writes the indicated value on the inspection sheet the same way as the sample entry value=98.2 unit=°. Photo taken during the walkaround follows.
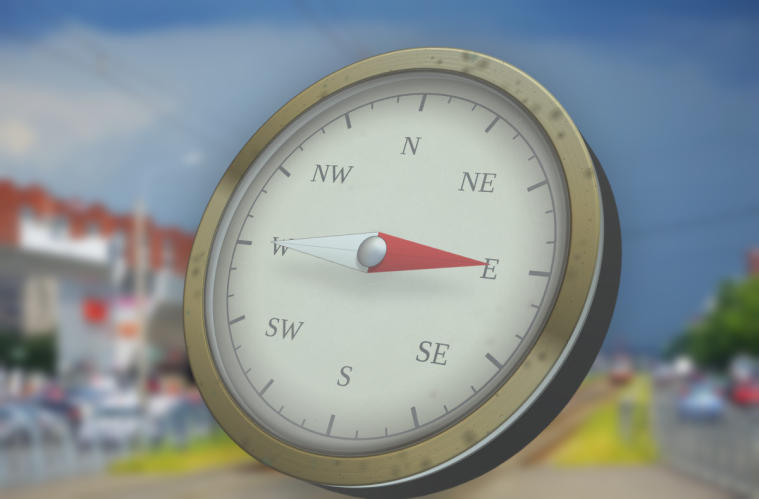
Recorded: value=90 unit=°
